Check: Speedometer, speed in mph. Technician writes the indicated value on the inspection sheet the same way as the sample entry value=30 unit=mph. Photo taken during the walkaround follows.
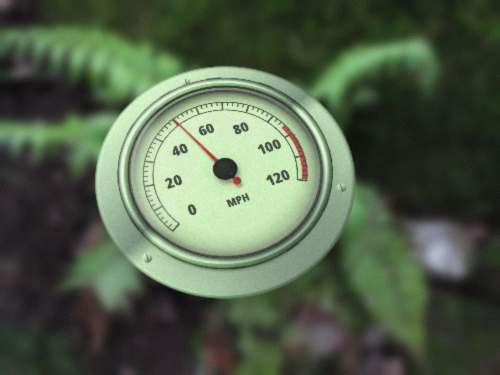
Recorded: value=50 unit=mph
